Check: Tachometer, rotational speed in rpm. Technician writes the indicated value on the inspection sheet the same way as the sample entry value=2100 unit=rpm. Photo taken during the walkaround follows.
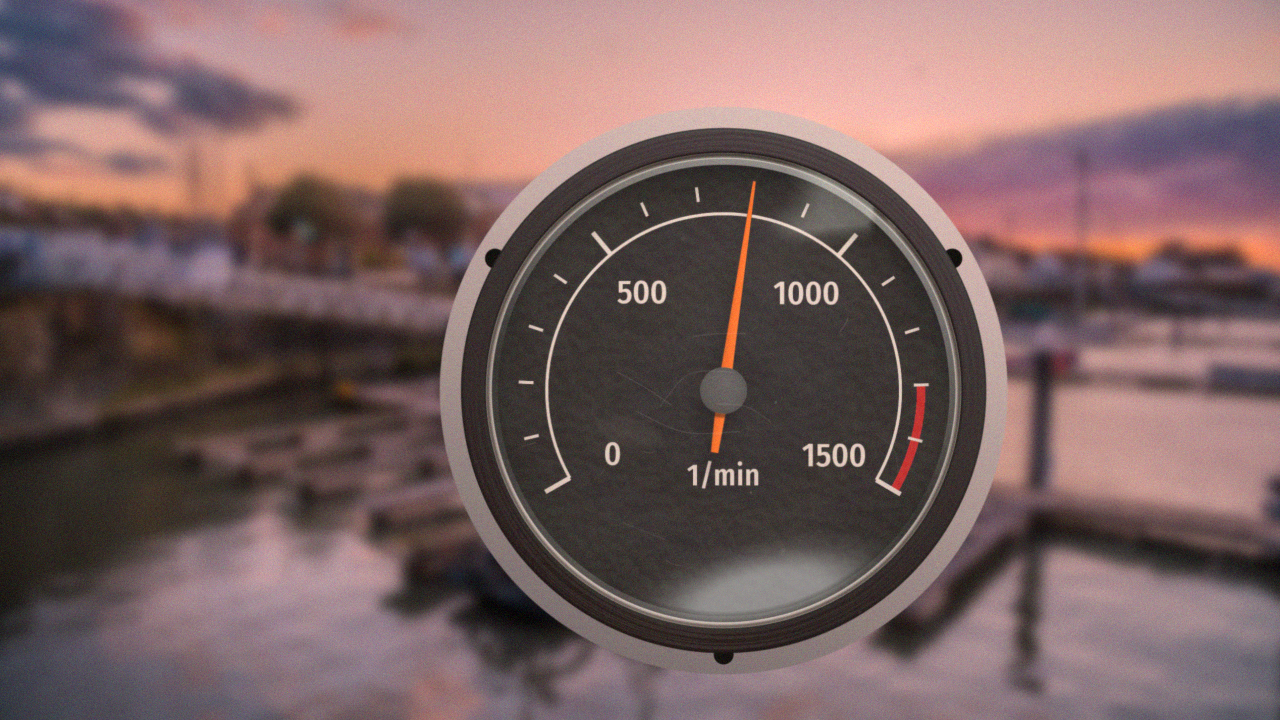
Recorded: value=800 unit=rpm
